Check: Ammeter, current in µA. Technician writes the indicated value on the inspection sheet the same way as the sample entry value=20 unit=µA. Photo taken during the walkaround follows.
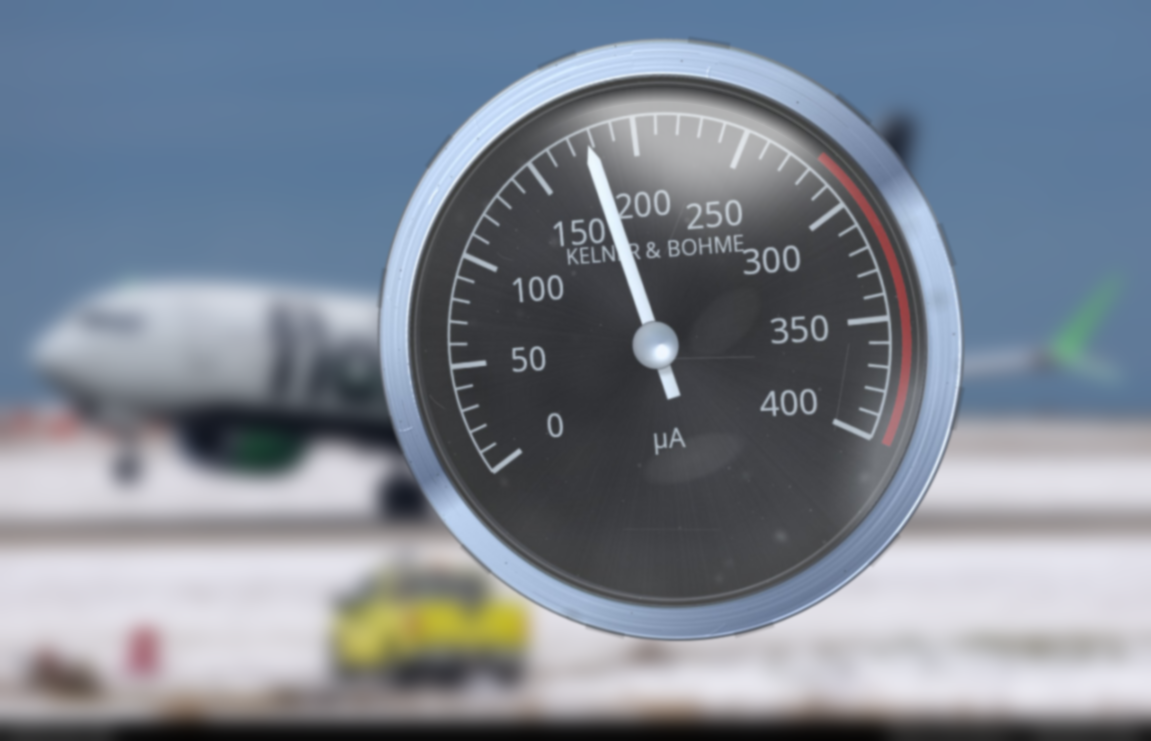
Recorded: value=180 unit=µA
